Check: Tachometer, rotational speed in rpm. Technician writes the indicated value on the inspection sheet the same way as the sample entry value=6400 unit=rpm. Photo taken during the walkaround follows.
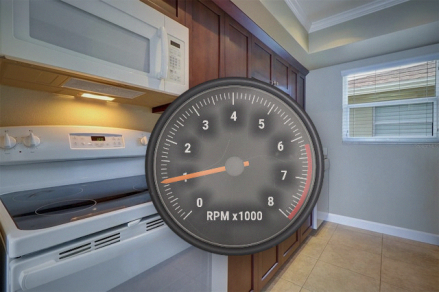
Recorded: value=1000 unit=rpm
